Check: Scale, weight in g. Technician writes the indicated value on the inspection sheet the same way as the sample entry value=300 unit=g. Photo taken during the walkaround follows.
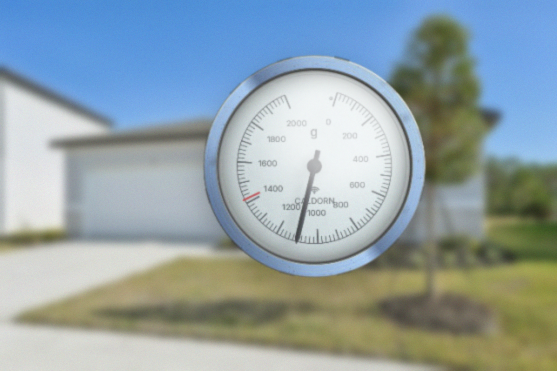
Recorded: value=1100 unit=g
